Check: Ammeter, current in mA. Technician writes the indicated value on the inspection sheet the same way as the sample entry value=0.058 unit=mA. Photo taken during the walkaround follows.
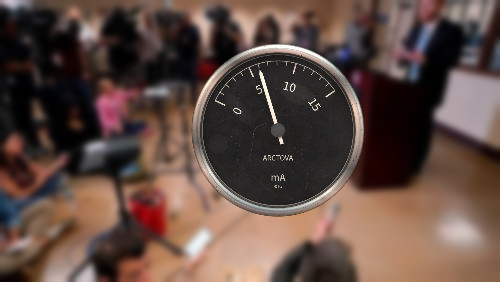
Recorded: value=6 unit=mA
